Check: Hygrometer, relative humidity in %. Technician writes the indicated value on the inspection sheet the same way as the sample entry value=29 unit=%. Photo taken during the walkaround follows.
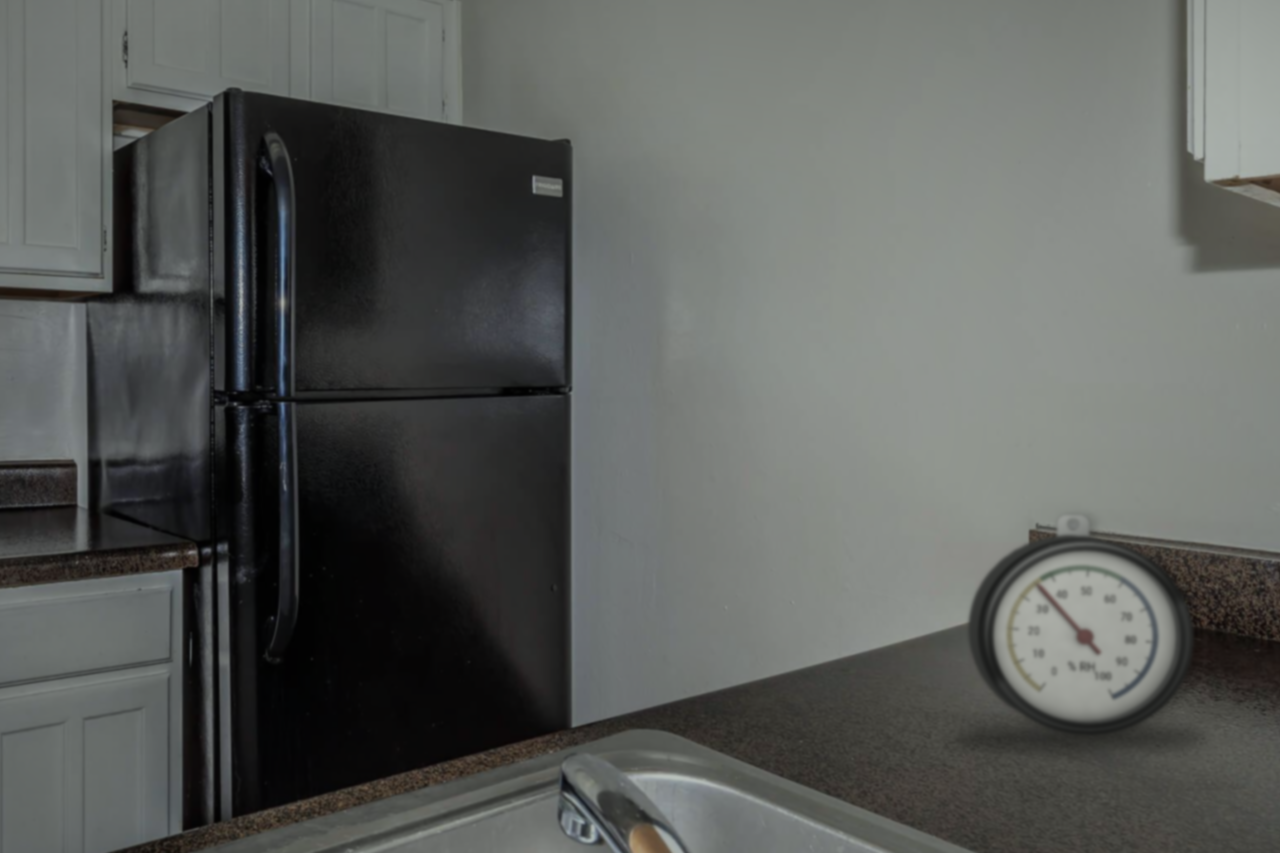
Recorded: value=35 unit=%
